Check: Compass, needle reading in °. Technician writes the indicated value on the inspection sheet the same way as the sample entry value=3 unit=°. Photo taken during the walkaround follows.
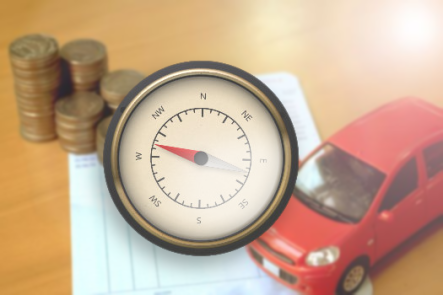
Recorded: value=285 unit=°
